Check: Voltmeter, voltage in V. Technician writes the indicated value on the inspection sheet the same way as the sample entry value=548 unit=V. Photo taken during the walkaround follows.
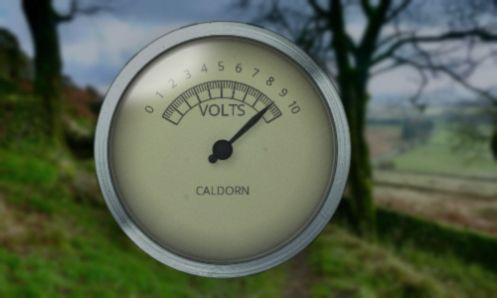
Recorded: value=9 unit=V
